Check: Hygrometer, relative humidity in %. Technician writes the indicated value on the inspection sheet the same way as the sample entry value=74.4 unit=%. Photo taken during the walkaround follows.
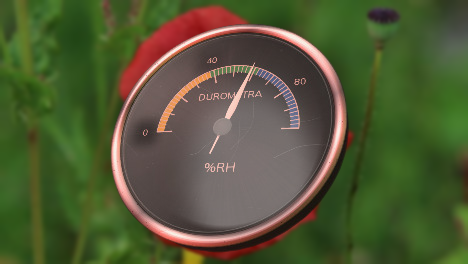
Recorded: value=60 unit=%
